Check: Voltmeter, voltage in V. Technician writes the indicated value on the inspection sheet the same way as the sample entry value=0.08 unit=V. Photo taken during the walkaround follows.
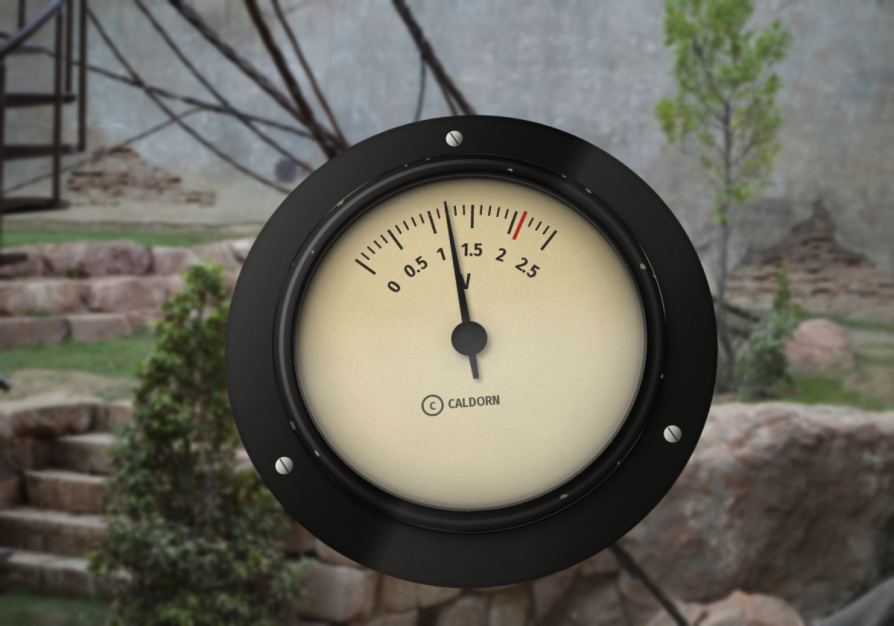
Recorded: value=1.2 unit=V
